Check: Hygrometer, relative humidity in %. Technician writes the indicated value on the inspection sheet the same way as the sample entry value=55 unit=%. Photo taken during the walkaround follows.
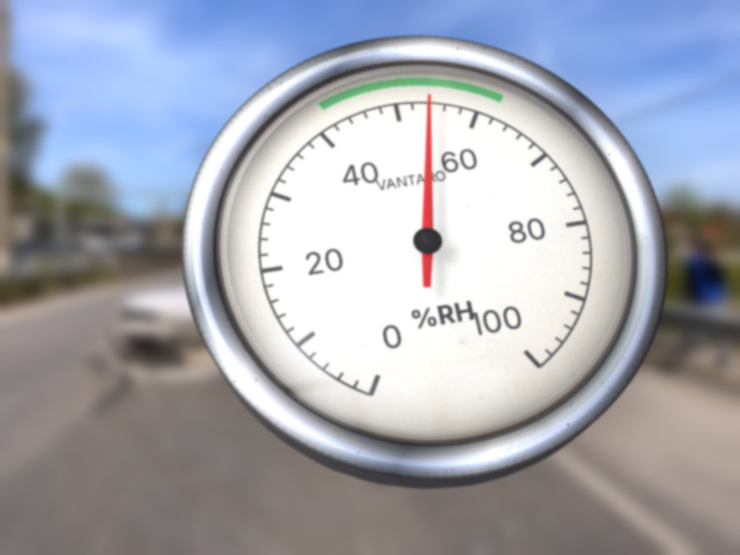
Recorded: value=54 unit=%
